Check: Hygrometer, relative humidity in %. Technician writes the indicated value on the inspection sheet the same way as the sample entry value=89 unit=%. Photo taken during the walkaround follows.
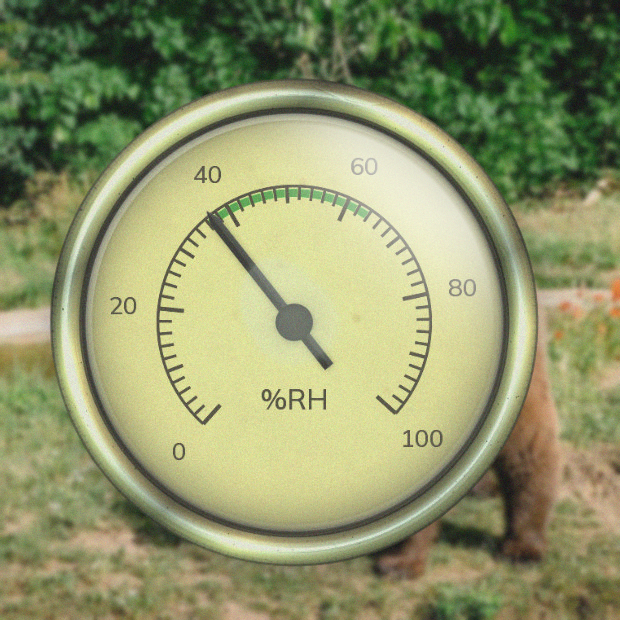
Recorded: value=37 unit=%
